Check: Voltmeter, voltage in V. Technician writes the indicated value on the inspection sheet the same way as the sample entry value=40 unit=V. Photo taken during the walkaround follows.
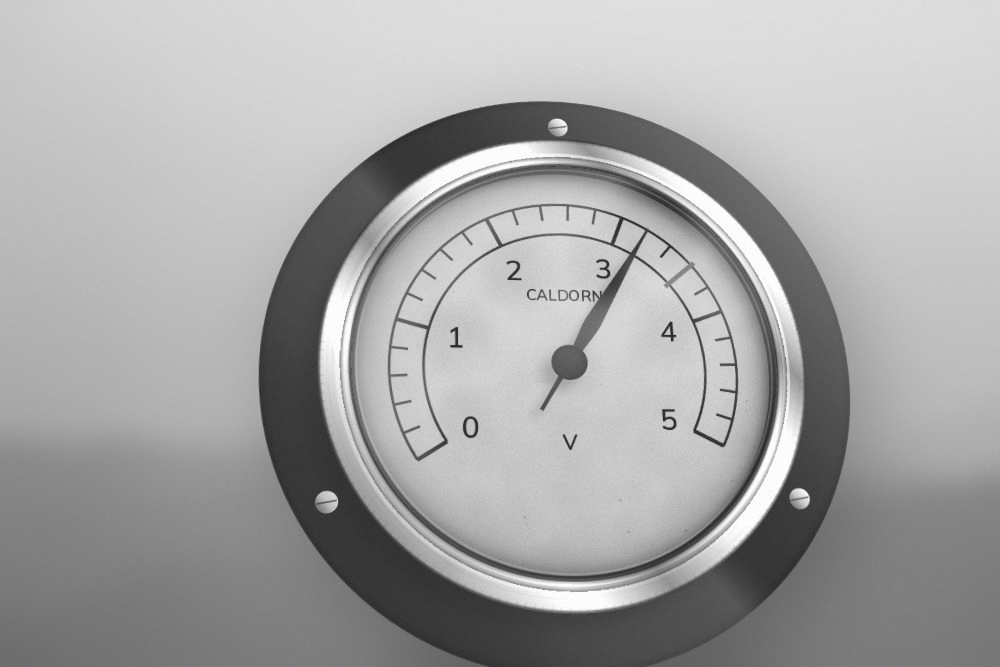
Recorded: value=3.2 unit=V
